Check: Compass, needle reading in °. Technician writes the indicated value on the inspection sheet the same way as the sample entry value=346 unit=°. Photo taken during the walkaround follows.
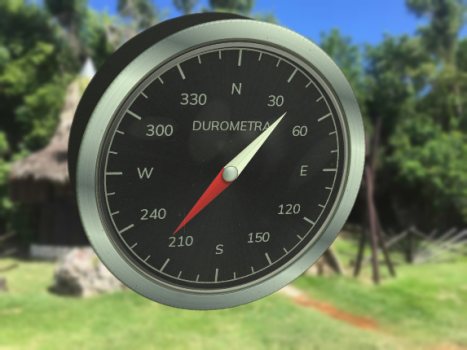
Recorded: value=220 unit=°
